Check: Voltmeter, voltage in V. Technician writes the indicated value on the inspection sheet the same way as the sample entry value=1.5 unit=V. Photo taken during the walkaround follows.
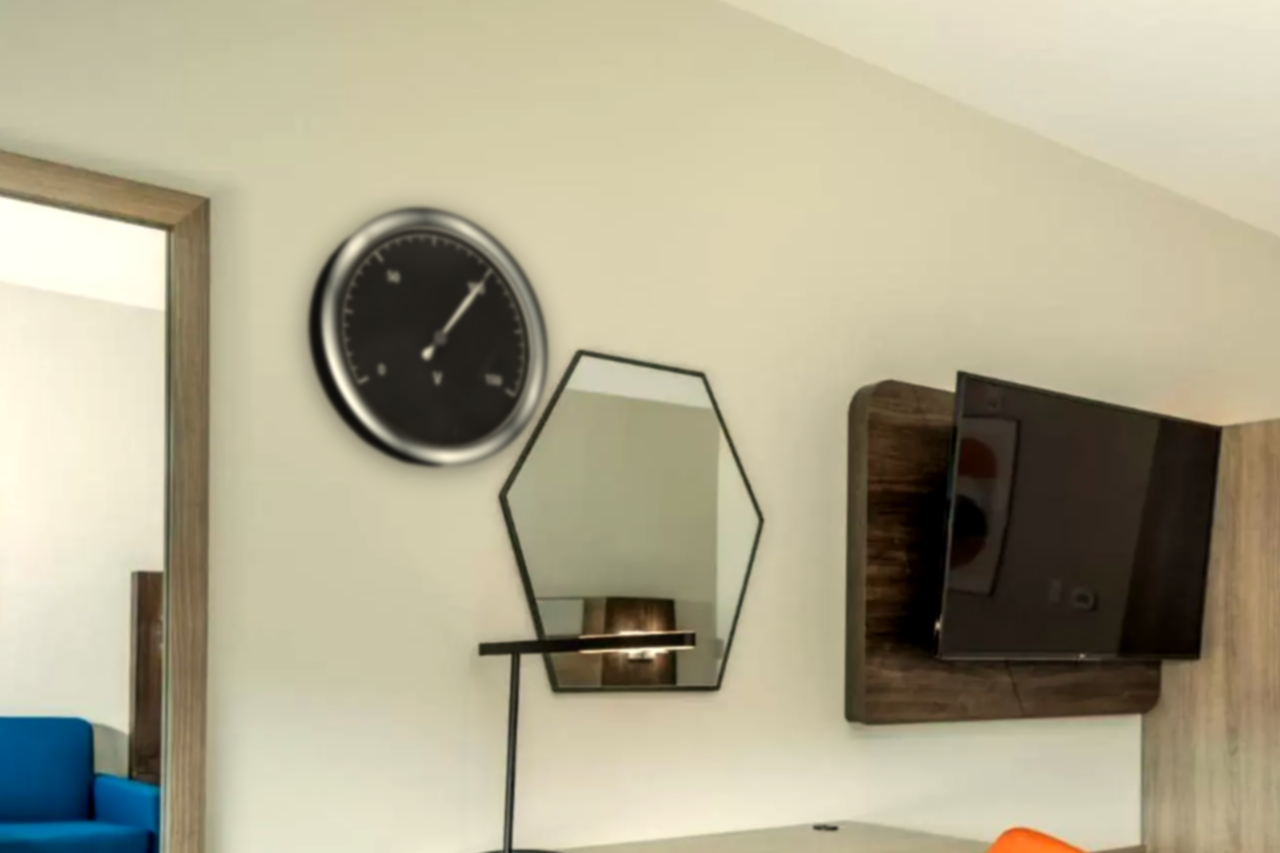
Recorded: value=100 unit=V
